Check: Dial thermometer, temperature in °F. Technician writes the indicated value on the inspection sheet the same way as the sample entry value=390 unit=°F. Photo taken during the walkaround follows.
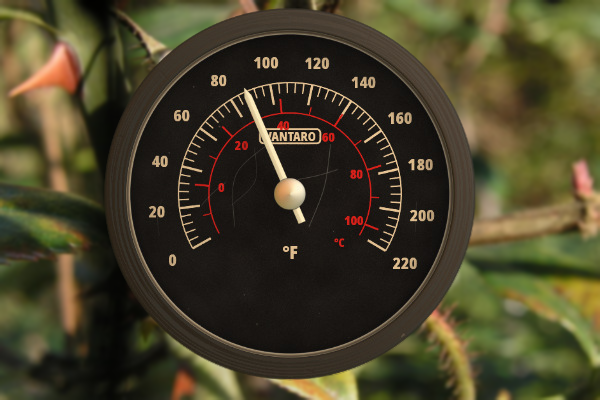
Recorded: value=88 unit=°F
